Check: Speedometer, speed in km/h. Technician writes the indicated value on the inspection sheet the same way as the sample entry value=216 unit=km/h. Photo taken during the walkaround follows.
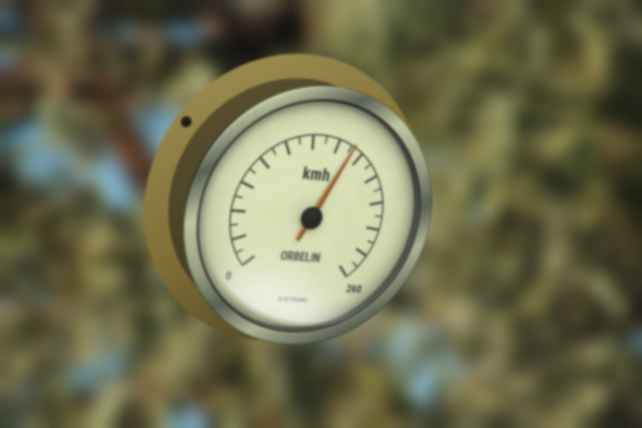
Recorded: value=150 unit=km/h
